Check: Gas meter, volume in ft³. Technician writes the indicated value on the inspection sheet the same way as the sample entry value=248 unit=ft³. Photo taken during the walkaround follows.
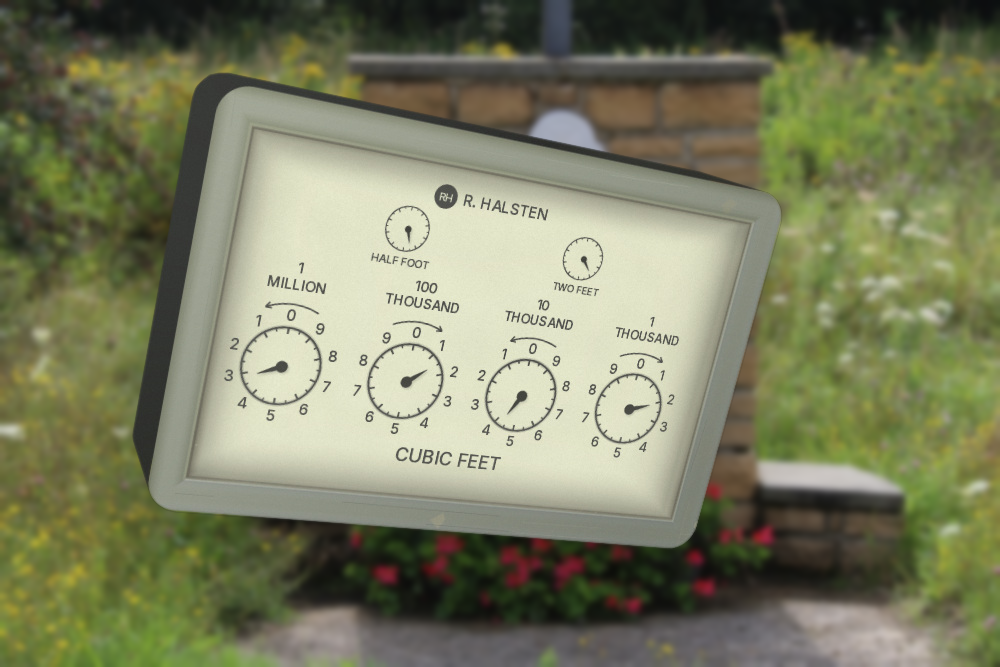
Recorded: value=314200 unit=ft³
